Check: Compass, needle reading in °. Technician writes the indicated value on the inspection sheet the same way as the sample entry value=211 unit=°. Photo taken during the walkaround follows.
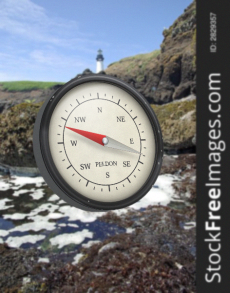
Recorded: value=290 unit=°
